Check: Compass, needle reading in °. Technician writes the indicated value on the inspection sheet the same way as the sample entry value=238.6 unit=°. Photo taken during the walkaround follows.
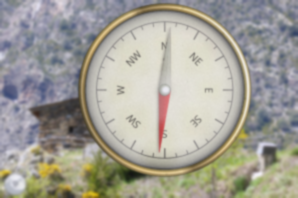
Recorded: value=185 unit=°
